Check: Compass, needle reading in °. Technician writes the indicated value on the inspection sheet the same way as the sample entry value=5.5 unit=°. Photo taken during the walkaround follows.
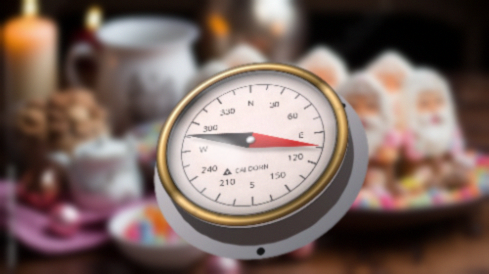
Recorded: value=105 unit=°
